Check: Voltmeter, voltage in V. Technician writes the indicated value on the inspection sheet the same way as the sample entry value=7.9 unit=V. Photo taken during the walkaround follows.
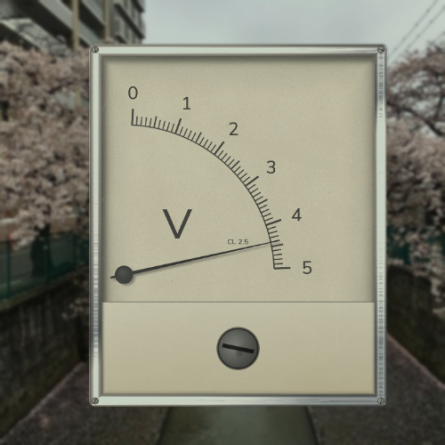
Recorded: value=4.4 unit=V
